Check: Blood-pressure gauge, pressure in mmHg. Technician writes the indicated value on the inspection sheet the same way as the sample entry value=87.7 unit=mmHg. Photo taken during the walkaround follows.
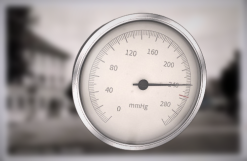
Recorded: value=240 unit=mmHg
